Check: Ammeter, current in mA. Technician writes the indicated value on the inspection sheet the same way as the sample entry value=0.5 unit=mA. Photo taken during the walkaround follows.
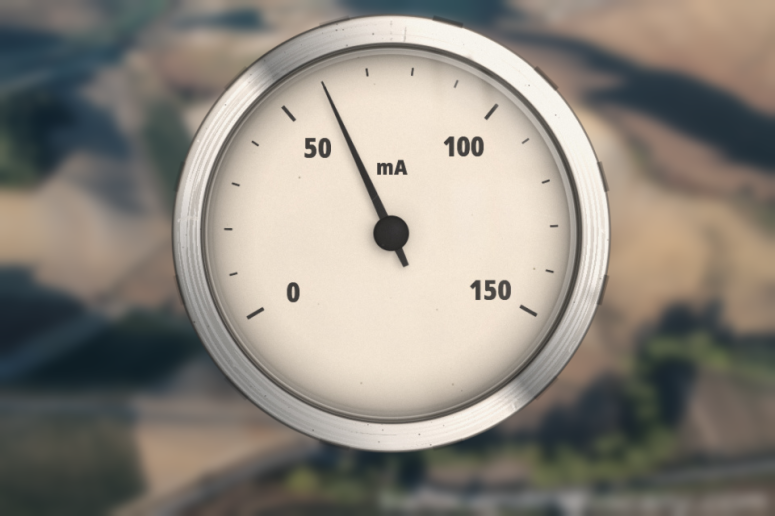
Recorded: value=60 unit=mA
